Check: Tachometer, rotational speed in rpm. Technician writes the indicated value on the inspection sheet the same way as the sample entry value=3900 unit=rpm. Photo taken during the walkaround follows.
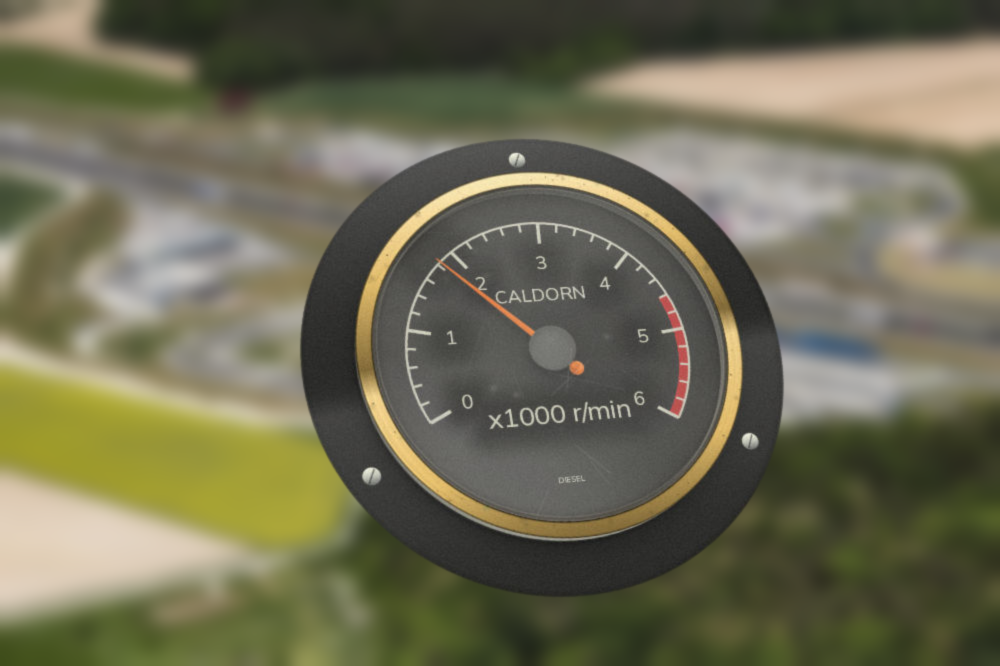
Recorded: value=1800 unit=rpm
